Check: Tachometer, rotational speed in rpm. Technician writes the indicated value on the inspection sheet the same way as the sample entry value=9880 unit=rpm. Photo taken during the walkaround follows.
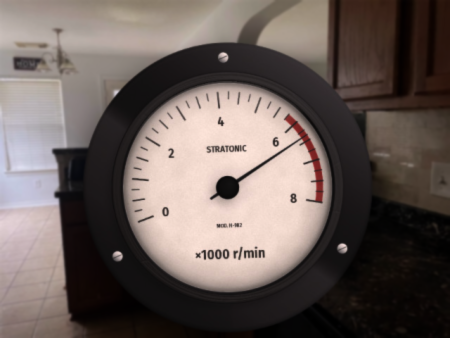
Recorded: value=6375 unit=rpm
